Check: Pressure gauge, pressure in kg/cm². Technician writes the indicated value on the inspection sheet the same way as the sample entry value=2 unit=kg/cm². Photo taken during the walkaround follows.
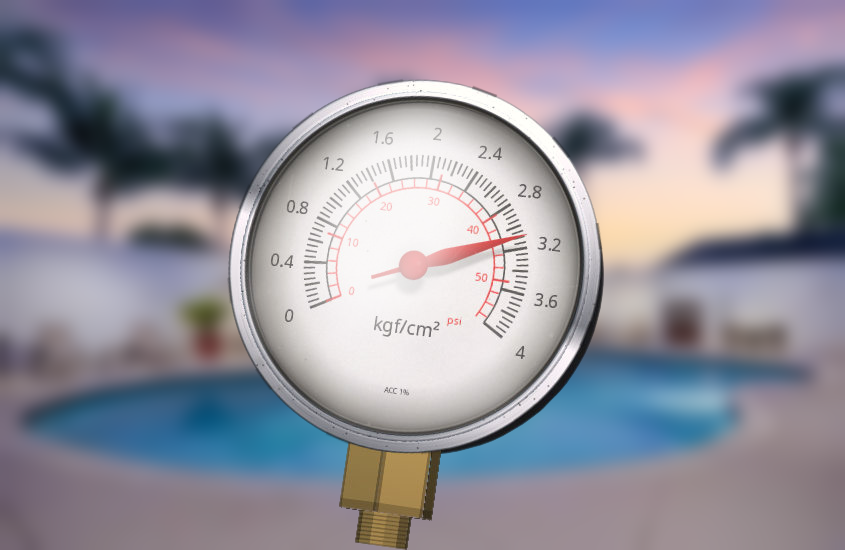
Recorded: value=3.1 unit=kg/cm²
